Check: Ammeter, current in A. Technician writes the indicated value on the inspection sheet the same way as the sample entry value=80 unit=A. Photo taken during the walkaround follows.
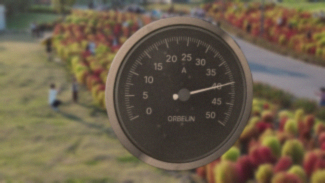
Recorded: value=40 unit=A
